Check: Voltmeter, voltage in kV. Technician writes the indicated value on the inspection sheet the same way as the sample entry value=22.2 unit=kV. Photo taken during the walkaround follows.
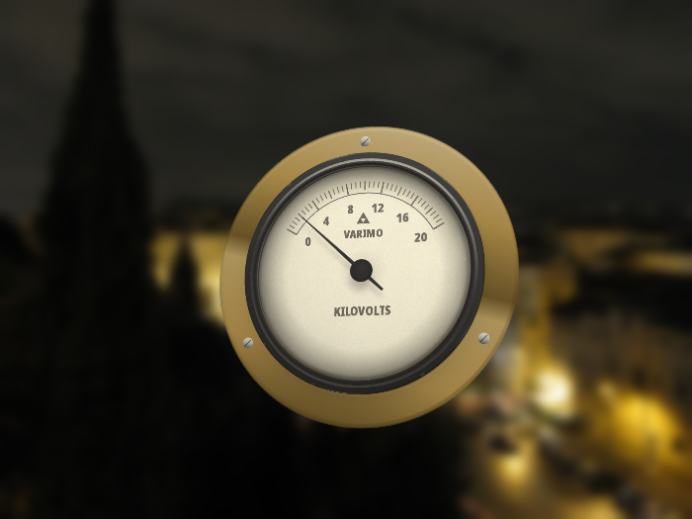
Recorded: value=2 unit=kV
